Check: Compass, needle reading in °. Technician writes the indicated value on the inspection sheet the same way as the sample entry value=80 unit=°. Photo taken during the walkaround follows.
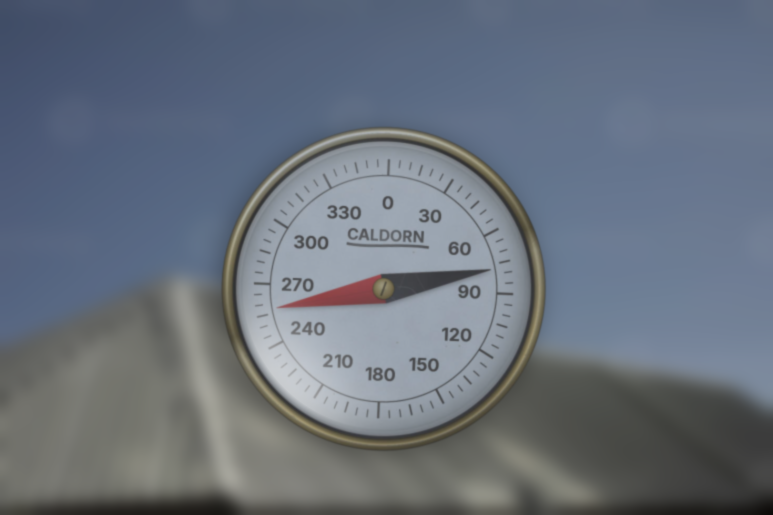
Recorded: value=257.5 unit=°
